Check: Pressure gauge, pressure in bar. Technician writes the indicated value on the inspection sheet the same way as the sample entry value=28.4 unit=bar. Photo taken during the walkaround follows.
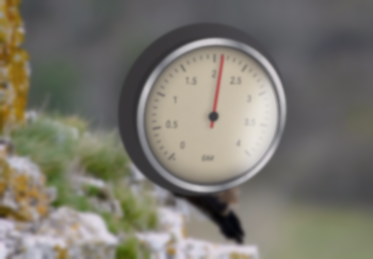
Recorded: value=2.1 unit=bar
